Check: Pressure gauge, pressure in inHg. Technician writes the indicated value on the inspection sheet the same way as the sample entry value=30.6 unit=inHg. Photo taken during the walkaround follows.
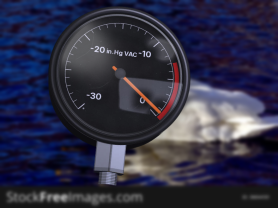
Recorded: value=-0.5 unit=inHg
